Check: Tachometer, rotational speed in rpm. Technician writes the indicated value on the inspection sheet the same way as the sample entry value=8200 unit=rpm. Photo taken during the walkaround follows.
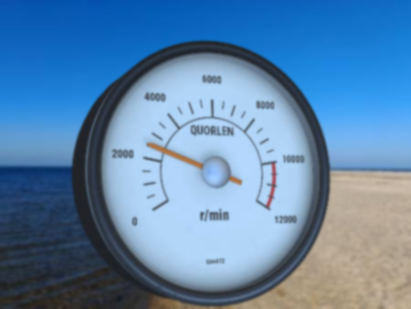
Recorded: value=2500 unit=rpm
